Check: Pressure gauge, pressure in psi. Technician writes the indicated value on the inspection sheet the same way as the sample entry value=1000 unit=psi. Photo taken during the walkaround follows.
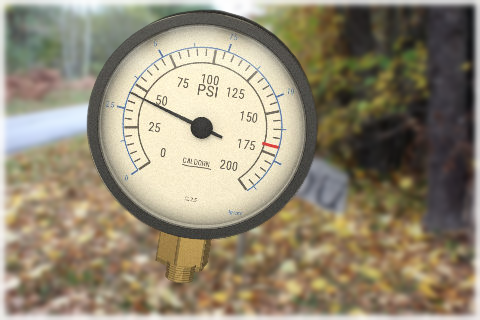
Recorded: value=45 unit=psi
